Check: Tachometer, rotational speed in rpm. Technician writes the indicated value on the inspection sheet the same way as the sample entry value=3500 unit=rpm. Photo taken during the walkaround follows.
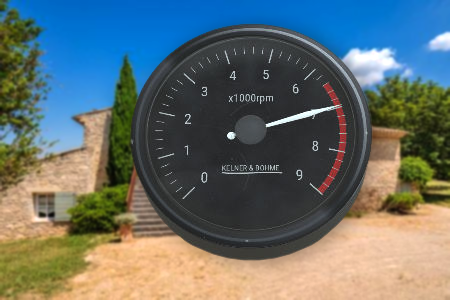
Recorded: value=7000 unit=rpm
